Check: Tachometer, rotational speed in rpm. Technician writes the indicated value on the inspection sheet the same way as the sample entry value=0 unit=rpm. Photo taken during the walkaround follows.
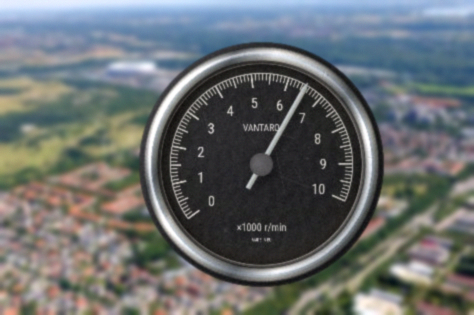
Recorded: value=6500 unit=rpm
